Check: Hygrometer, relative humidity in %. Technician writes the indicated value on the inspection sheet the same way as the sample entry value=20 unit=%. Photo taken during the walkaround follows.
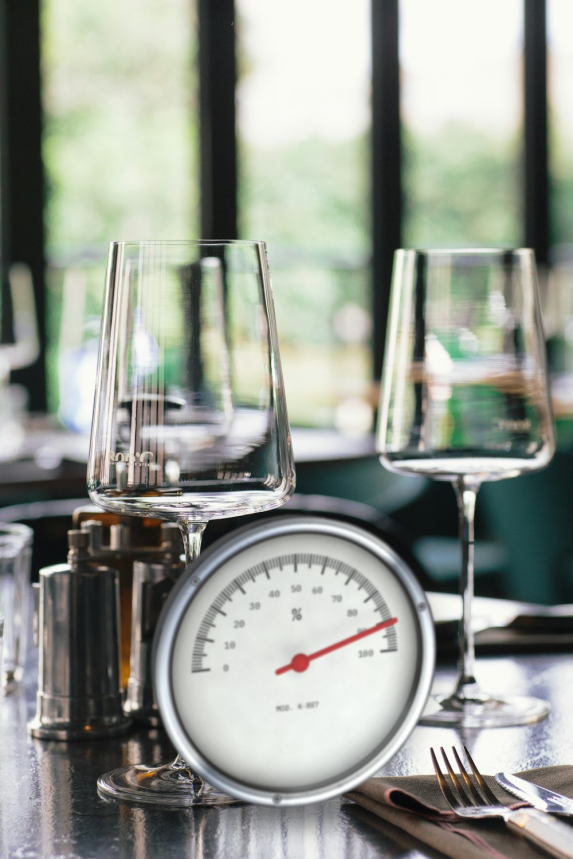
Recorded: value=90 unit=%
